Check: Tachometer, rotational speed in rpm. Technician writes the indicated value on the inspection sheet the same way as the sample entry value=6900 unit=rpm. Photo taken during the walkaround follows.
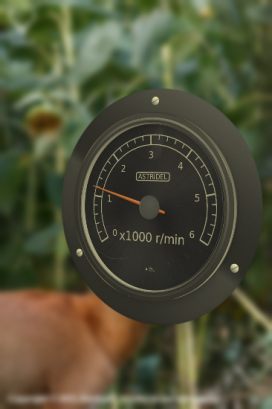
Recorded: value=1200 unit=rpm
